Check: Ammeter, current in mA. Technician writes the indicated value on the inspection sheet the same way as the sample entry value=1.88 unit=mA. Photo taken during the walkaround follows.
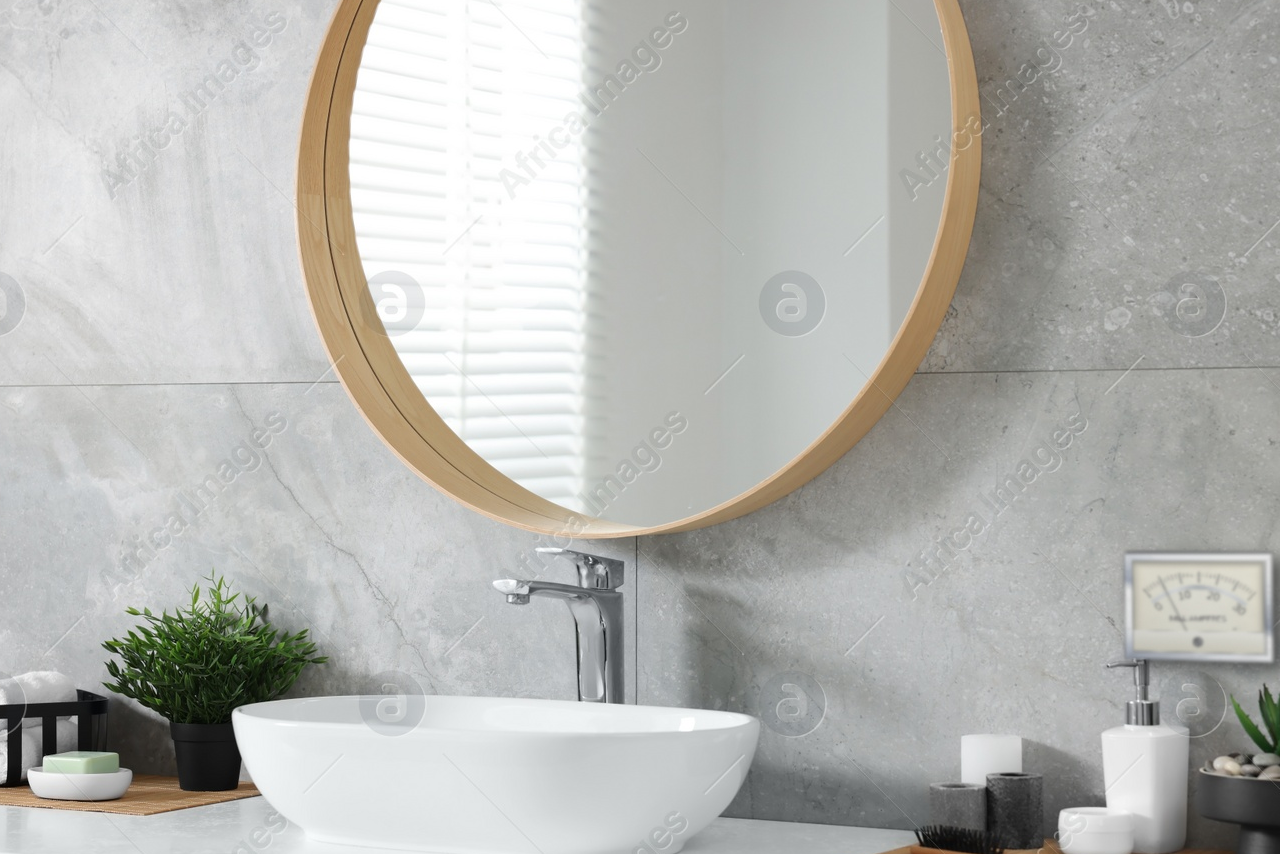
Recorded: value=5 unit=mA
